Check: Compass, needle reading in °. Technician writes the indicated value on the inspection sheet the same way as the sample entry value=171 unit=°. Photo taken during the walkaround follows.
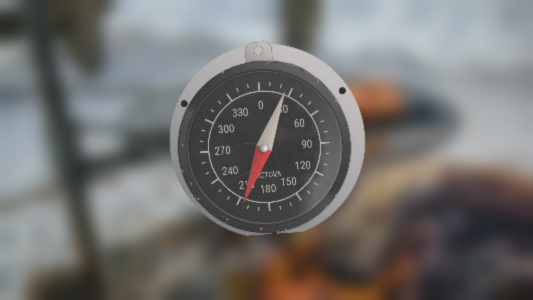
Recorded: value=205 unit=°
